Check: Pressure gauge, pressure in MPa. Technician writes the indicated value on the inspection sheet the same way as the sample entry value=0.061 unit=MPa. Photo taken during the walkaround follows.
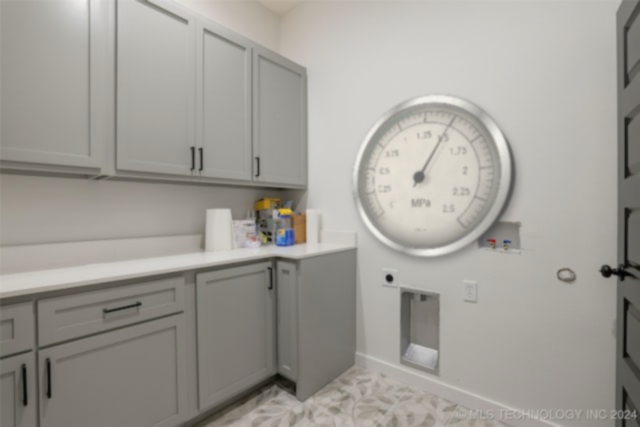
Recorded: value=1.5 unit=MPa
